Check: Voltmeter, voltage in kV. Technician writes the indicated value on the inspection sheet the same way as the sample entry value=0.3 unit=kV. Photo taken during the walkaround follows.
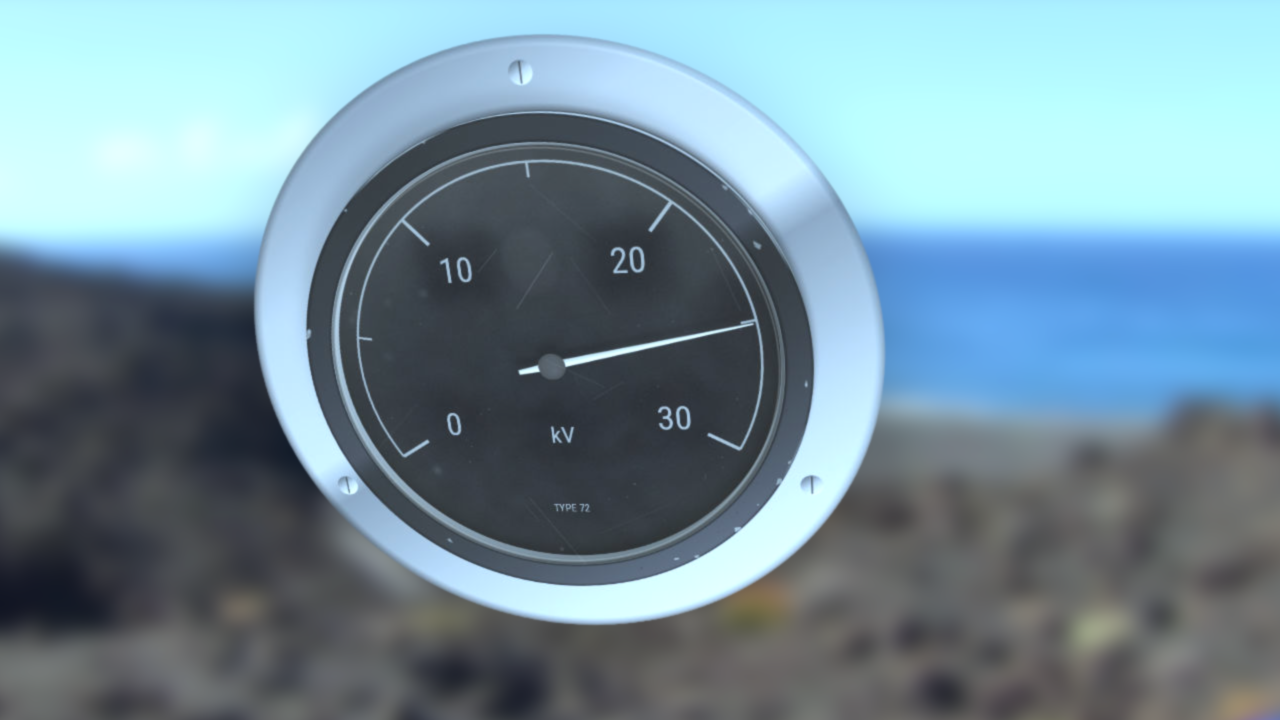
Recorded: value=25 unit=kV
